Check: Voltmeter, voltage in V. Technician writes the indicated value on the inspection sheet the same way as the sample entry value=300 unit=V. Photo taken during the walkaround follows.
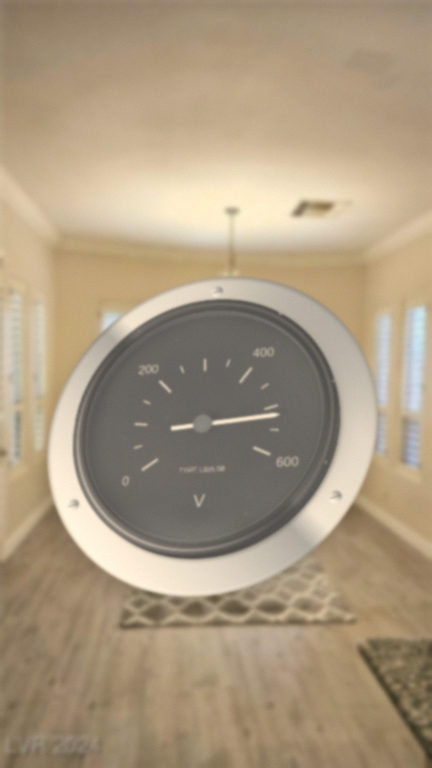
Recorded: value=525 unit=V
